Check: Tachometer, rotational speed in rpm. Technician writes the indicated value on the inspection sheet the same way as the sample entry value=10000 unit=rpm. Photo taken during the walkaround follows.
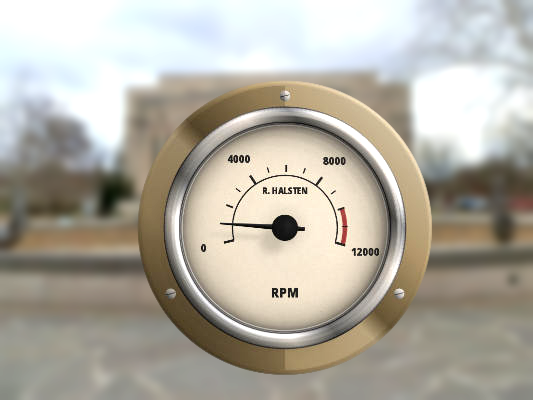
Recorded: value=1000 unit=rpm
